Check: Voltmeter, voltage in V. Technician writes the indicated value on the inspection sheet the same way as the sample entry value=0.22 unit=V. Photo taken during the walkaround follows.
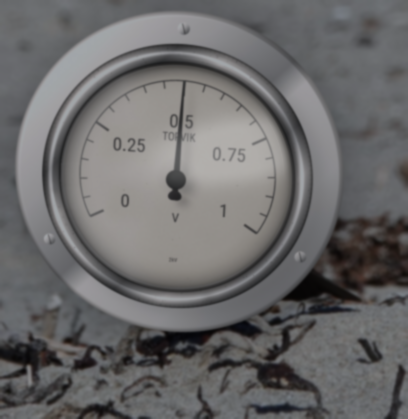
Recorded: value=0.5 unit=V
